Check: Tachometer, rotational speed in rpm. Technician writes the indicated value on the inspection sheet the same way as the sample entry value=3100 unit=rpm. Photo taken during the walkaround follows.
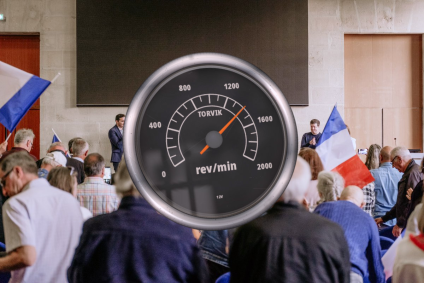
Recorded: value=1400 unit=rpm
